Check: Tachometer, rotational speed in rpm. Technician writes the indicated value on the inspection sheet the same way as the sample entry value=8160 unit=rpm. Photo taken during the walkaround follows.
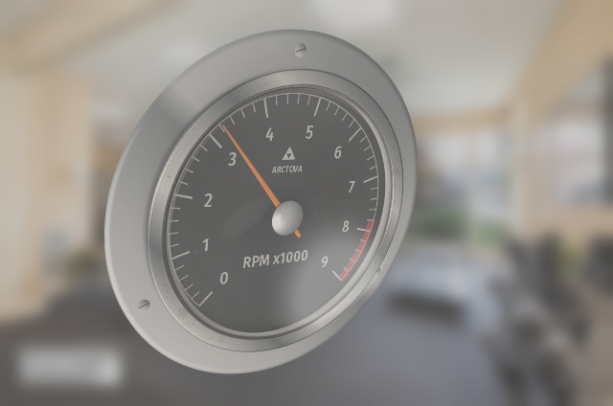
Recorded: value=3200 unit=rpm
